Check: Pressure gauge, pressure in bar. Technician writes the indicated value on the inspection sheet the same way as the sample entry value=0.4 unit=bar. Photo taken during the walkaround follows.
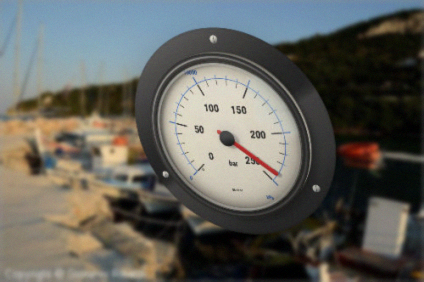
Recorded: value=240 unit=bar
